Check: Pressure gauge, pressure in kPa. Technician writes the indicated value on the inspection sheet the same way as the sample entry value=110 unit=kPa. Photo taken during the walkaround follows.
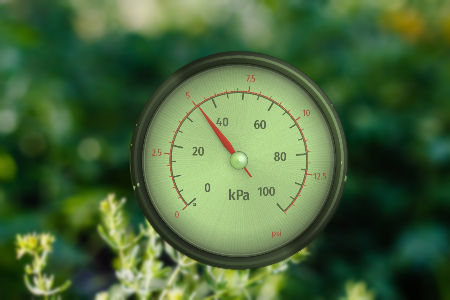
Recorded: value=35 unit=kPa
